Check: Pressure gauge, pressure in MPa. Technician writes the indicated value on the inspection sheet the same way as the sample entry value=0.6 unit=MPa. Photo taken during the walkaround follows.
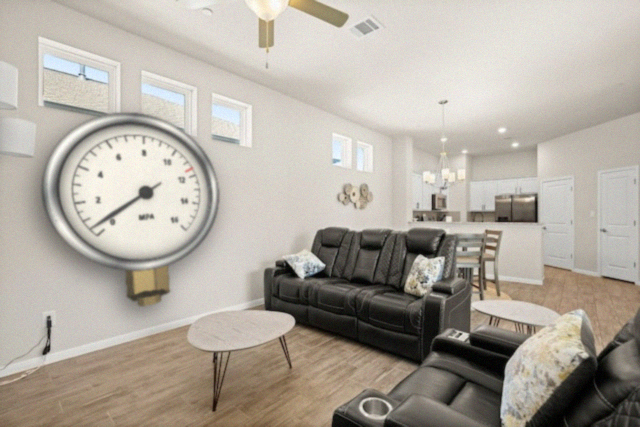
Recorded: value=0.5 unit=MPa
